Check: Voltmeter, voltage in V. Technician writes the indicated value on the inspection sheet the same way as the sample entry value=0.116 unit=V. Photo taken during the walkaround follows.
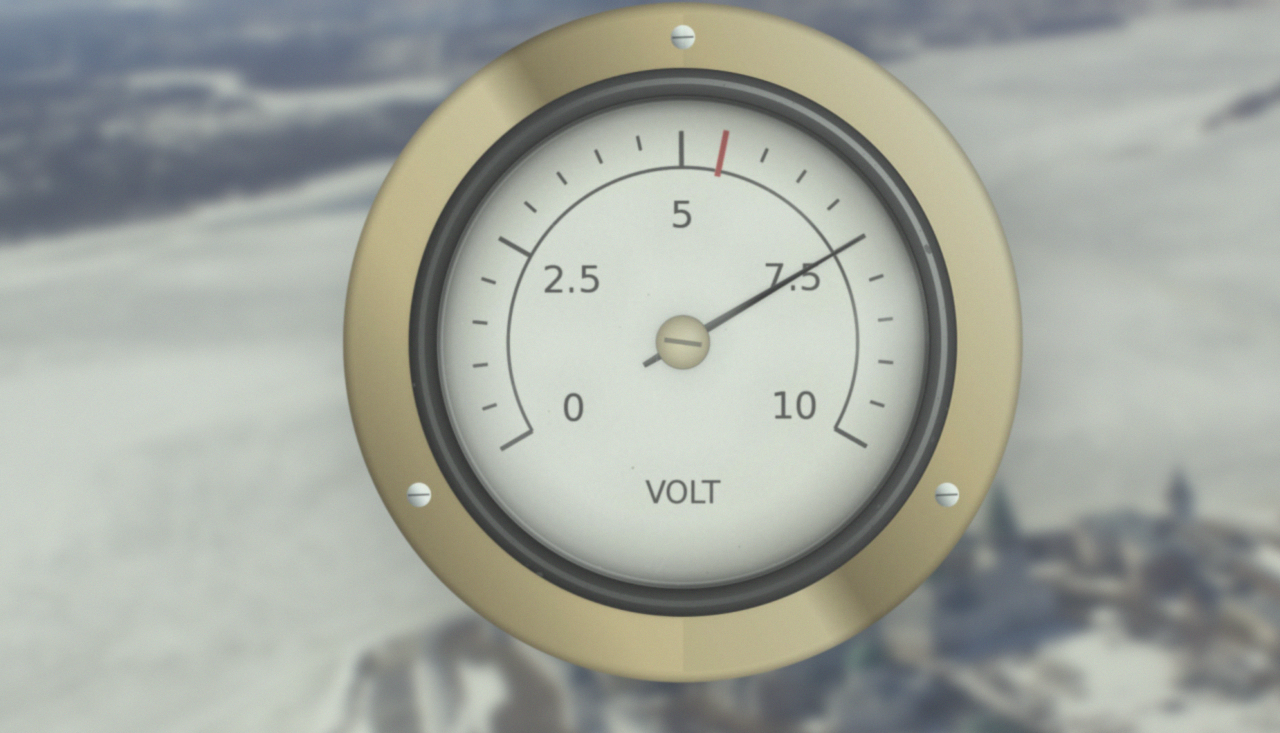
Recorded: value=7.5 unit=V
